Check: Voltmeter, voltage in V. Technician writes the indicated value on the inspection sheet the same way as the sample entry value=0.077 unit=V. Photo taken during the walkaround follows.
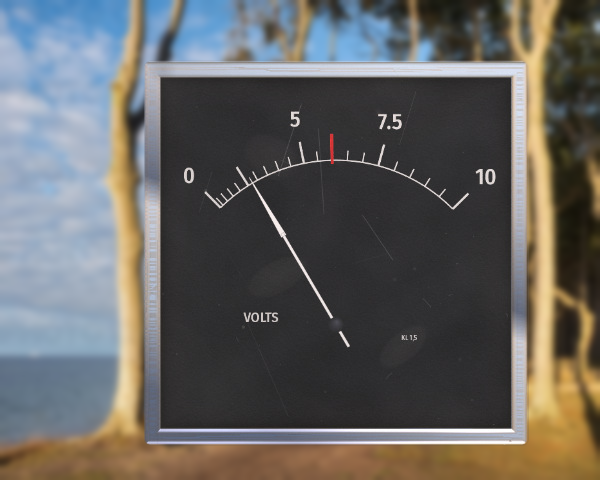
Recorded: value=2.75 unit=V
